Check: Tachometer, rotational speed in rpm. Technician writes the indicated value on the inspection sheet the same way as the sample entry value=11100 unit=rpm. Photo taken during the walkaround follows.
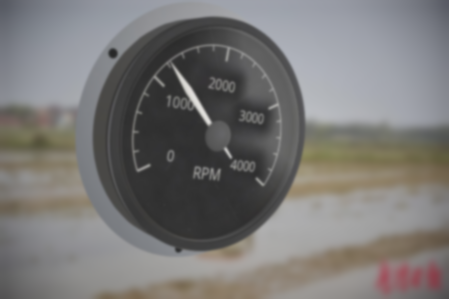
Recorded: value=1200 unit=rpm
